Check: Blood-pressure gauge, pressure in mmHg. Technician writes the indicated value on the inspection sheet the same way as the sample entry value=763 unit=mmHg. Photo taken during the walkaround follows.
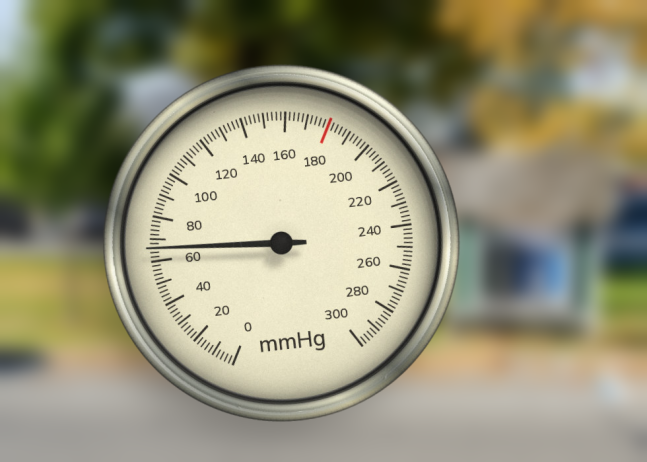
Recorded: value=66 unit=mmHg
